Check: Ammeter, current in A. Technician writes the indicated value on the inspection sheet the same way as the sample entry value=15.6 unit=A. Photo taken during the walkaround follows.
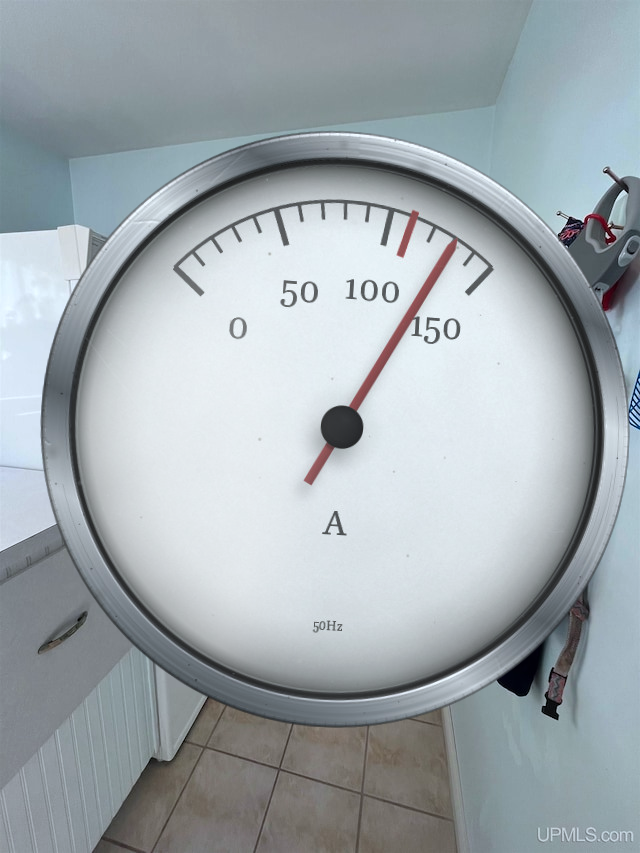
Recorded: value=130 unit=A
